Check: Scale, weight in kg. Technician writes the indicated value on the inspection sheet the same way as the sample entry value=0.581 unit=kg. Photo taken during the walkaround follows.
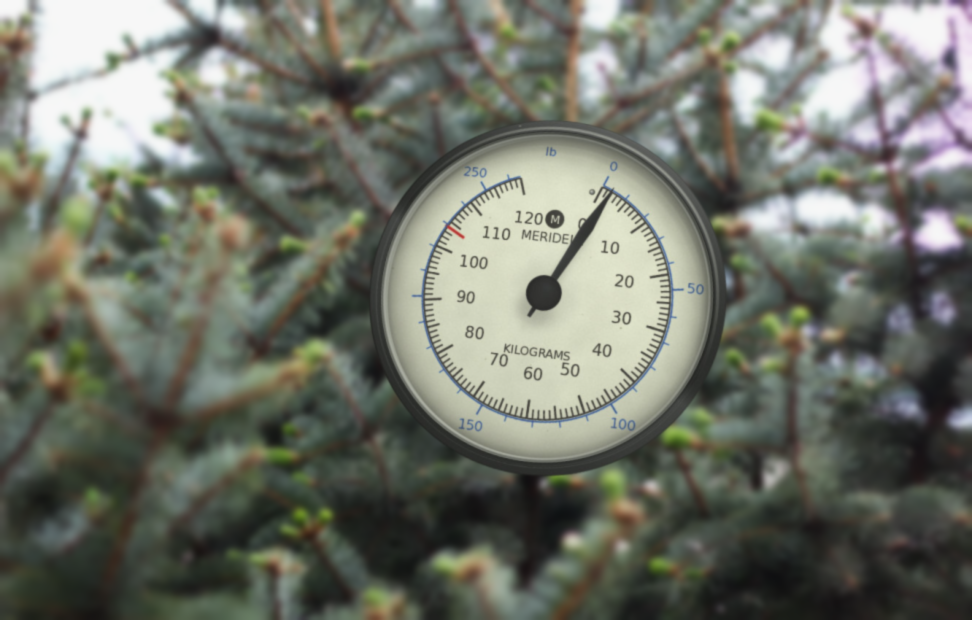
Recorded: value=2 unit=kg
